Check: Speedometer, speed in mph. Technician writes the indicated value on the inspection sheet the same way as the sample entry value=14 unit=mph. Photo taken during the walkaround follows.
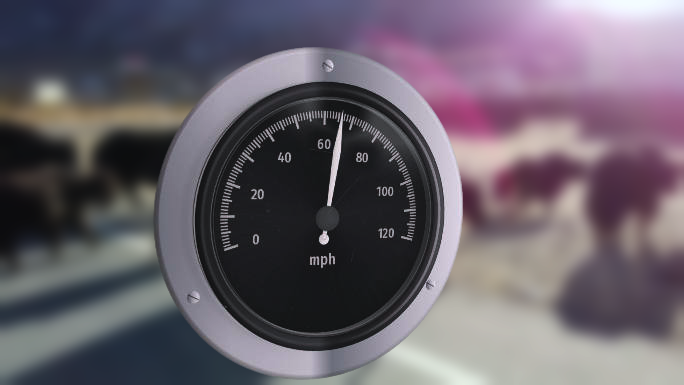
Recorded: value=65 unit=mph
